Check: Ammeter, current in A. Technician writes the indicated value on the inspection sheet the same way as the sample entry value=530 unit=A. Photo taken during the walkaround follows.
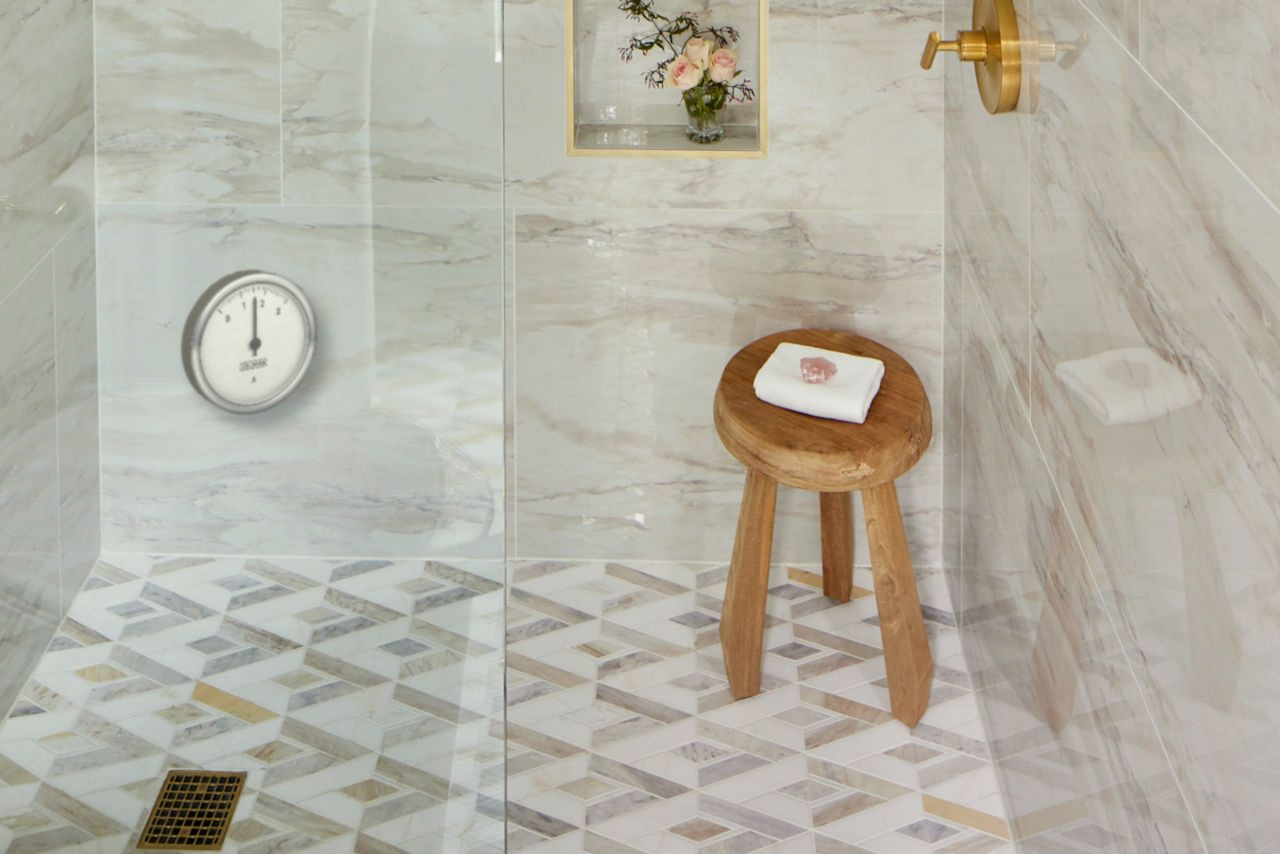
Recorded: value=1.5 unit=A
